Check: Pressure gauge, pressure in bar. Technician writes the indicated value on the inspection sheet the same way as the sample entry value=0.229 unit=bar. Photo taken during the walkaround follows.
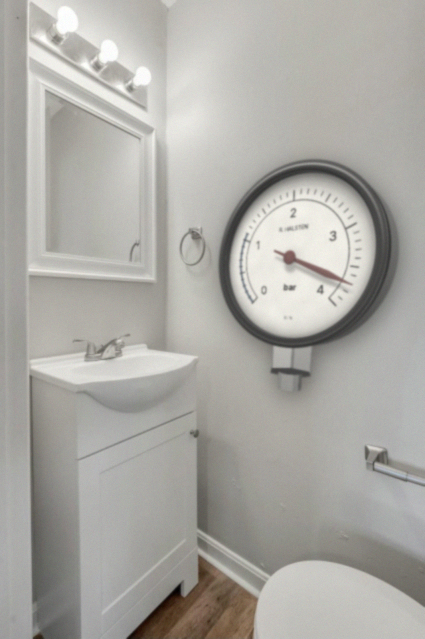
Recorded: value=3.7 unit=bar
